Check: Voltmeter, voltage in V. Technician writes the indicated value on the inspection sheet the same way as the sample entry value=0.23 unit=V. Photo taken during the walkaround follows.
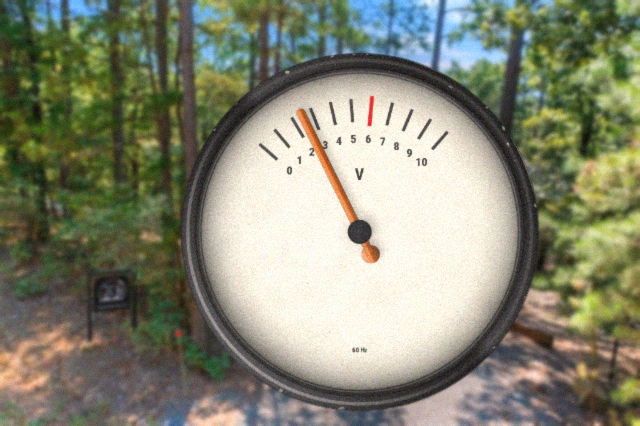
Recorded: value=2.5 unit=V
